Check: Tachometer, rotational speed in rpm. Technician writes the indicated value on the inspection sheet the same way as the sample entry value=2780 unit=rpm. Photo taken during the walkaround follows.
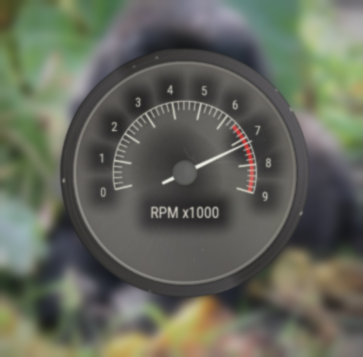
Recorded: value=7200 unit=rpm
